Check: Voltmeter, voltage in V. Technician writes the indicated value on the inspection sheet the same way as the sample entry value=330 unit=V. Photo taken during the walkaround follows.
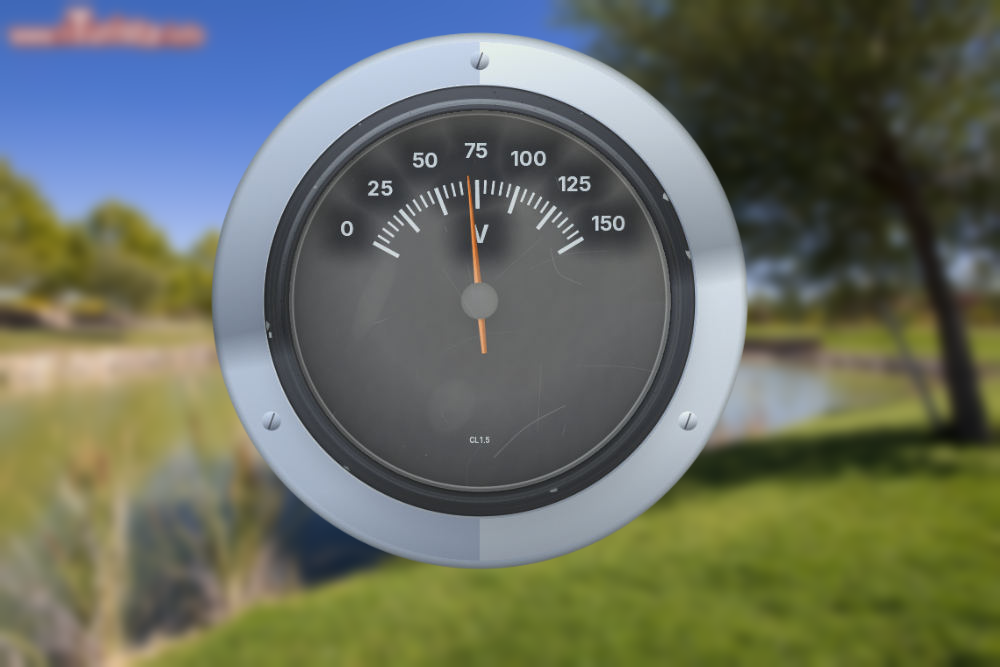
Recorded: value=70 unit=V
